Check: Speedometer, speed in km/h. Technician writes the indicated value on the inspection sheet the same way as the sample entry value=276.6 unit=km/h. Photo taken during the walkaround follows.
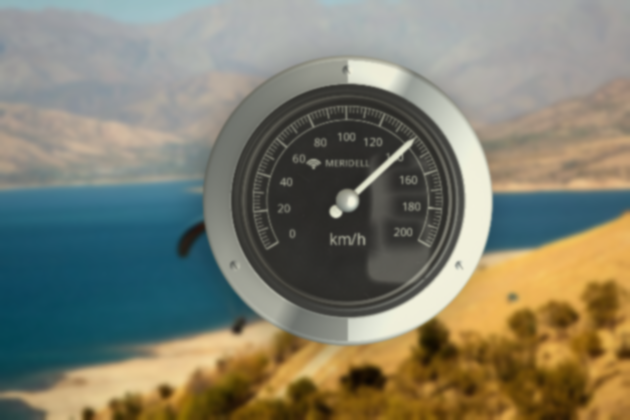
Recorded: value=140 unit=km/h
